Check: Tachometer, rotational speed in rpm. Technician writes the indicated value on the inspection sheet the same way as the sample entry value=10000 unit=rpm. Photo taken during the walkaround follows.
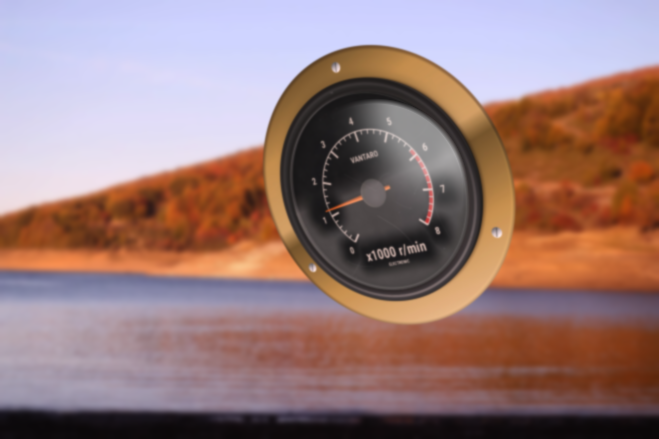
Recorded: value=1200 unit=rpm
